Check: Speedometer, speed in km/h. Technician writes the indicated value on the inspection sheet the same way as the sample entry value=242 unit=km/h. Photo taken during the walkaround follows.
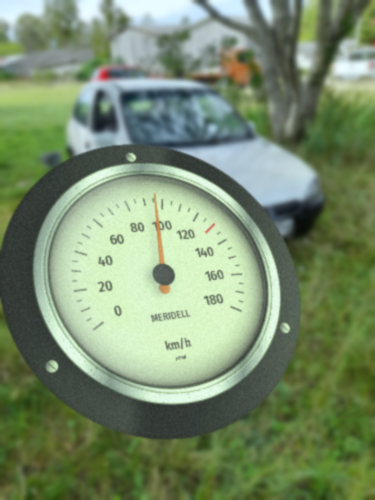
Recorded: value=95 unit=km/h
